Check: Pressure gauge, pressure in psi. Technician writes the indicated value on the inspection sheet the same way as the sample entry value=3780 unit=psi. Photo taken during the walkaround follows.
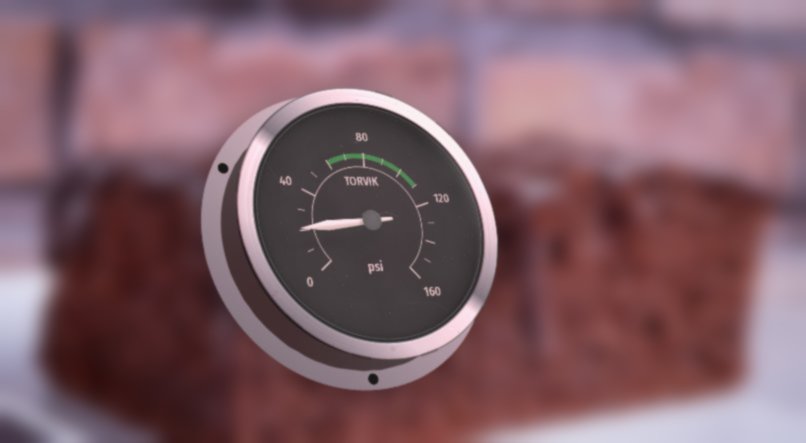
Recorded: value=20 unit=psi
